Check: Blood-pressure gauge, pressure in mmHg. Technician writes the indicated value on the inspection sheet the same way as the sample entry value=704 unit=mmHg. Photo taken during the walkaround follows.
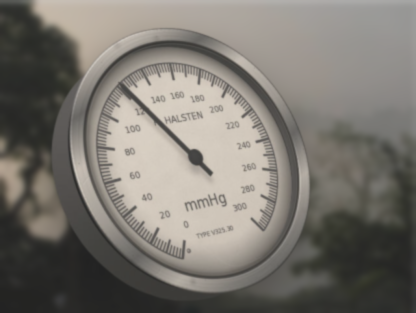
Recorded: value=120 unit=mmHg
